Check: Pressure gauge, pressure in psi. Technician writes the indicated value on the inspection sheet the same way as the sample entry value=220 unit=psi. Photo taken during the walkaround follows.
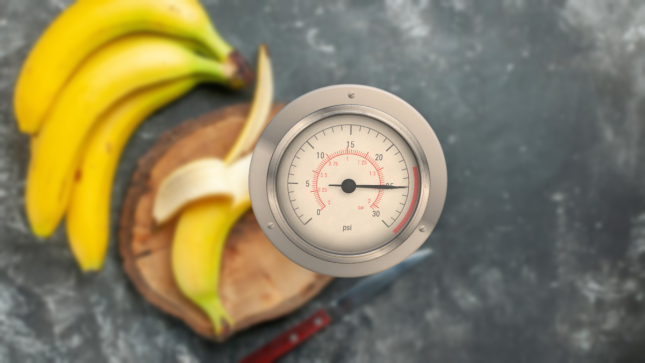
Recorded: value=25 unit=psi
